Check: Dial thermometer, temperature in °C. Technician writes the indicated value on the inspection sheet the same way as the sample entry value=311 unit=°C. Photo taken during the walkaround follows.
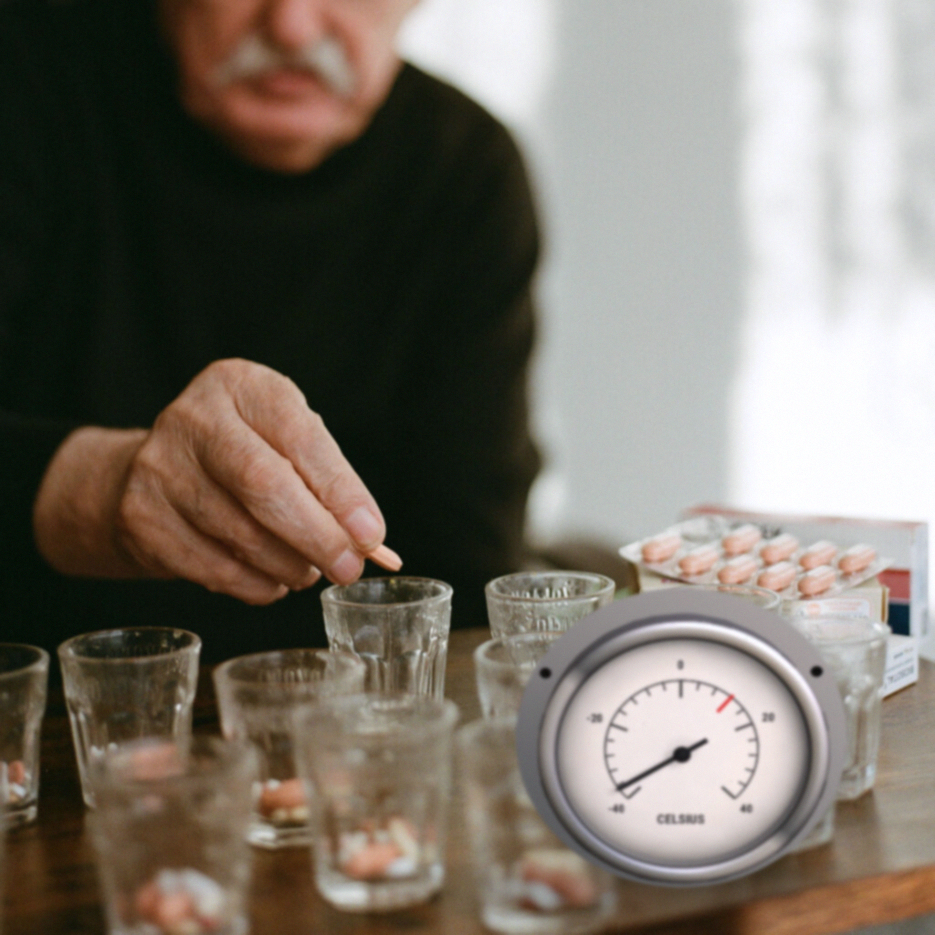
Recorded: value=-36 unit=°C
